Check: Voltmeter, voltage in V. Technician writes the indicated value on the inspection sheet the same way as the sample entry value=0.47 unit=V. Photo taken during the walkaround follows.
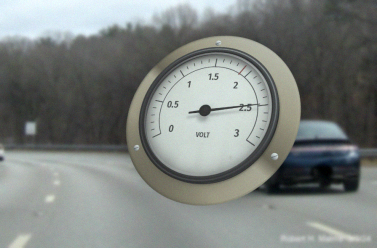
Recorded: value=2.5 unit=V
